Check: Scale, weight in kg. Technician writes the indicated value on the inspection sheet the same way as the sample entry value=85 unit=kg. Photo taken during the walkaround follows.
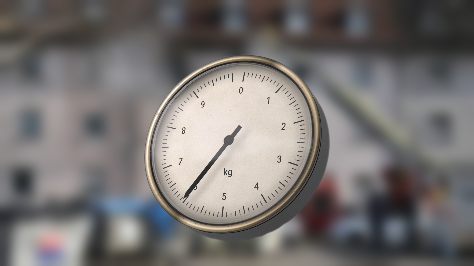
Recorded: value=6 unit=kg
